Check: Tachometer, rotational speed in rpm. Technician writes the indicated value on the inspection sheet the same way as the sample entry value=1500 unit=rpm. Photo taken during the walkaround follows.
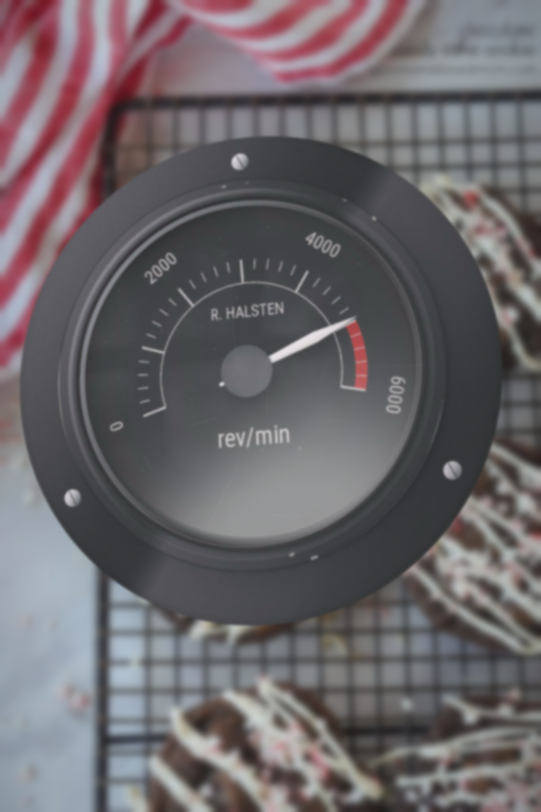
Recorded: value=5000 unit=rpm
